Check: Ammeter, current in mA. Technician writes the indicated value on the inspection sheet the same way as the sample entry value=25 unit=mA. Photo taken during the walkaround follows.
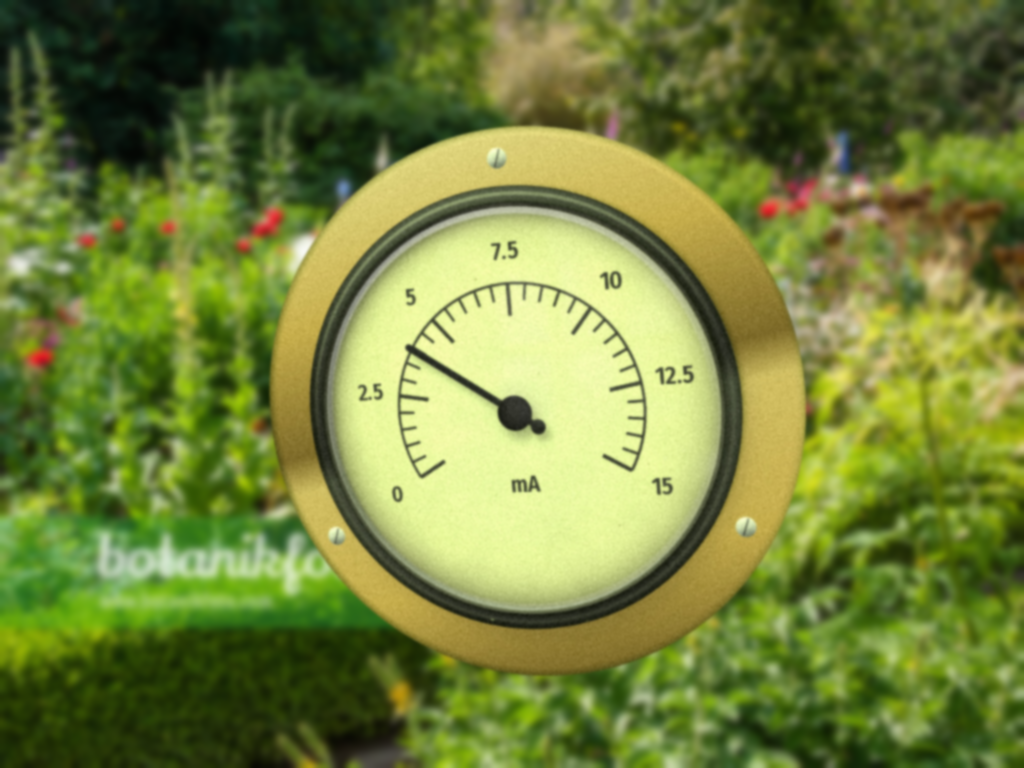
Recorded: value=4 unit=mA
